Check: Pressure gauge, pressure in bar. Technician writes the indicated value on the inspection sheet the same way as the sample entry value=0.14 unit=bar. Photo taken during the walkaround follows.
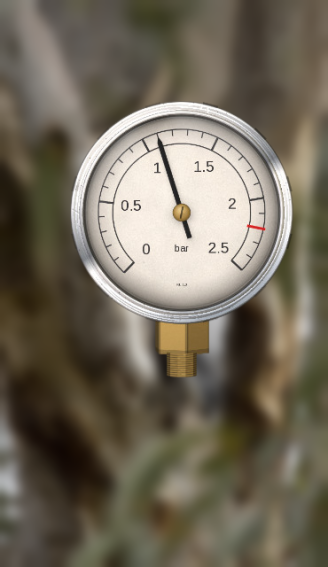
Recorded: value=1.1 unit=bar
